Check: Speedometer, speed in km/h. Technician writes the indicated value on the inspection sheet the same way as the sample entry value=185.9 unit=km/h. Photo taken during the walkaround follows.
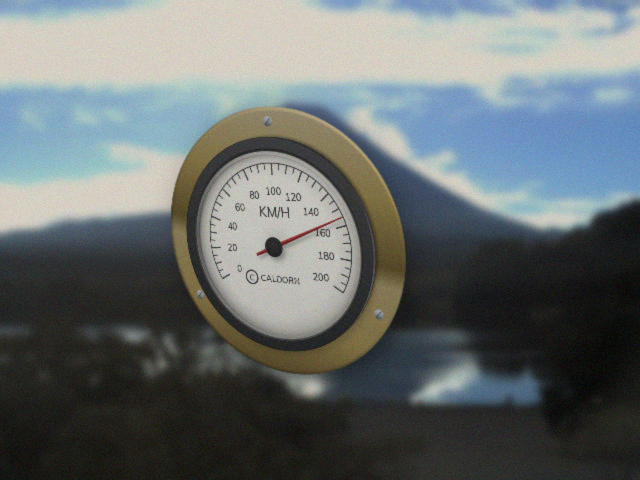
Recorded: value=155 unit=km/h
